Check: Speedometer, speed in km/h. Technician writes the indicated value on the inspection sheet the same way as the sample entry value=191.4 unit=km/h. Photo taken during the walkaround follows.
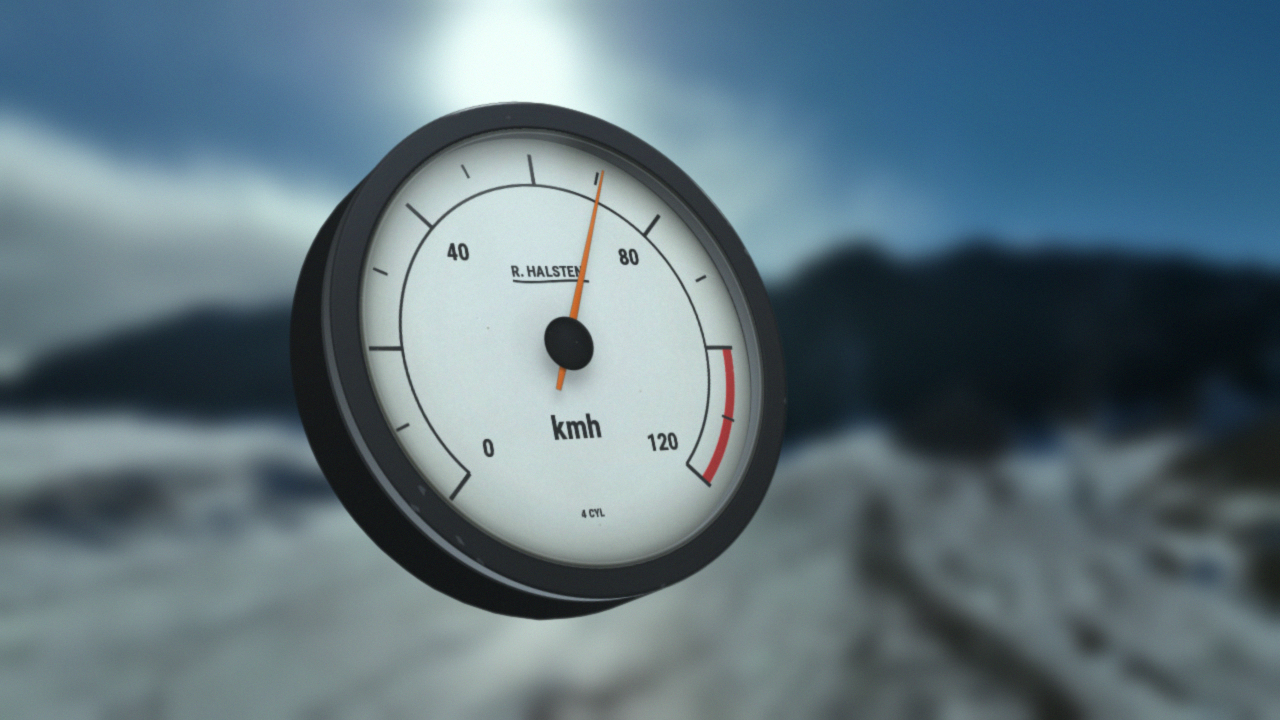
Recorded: value=70 unit=km/h
